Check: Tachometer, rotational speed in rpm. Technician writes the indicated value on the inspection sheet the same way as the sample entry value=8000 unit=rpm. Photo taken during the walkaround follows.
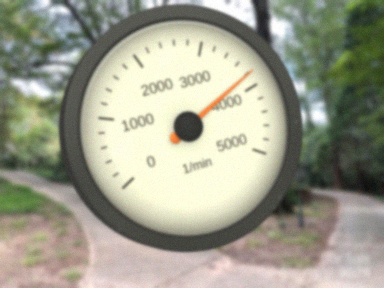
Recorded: value=3800 unit=rpm
